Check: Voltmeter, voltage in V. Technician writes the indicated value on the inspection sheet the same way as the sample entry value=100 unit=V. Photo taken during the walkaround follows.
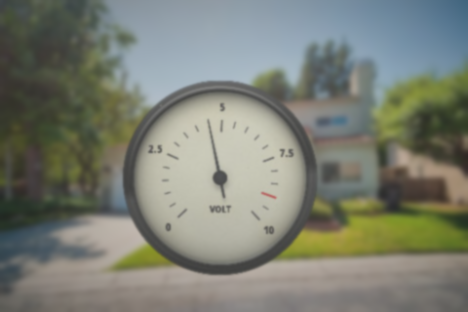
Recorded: value=4.5 unit=V
